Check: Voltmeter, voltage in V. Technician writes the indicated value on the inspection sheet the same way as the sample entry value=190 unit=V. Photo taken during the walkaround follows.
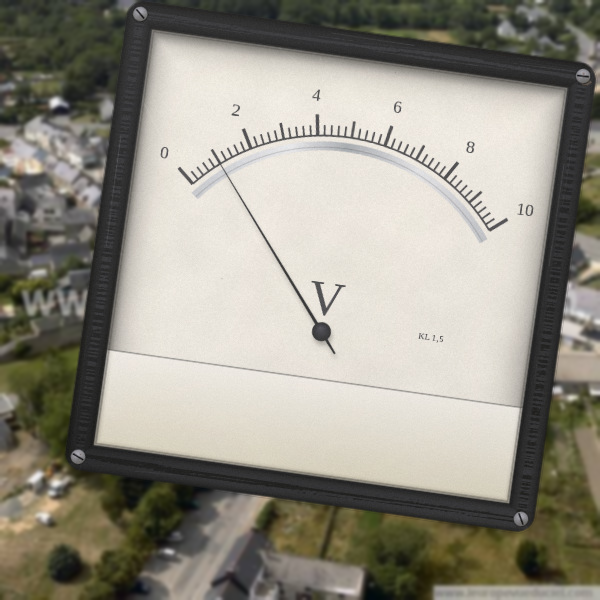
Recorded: value=1 unit=V
